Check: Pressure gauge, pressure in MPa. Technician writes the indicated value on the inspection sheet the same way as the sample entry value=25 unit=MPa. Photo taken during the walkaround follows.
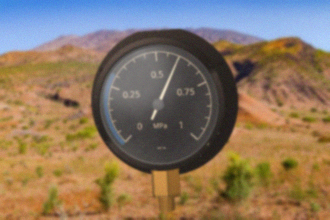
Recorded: value=0.6 unit=MPa
